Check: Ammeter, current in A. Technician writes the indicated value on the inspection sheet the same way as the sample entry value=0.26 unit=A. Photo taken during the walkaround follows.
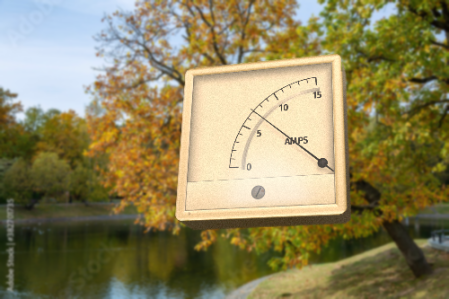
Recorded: value=7 unit=A
